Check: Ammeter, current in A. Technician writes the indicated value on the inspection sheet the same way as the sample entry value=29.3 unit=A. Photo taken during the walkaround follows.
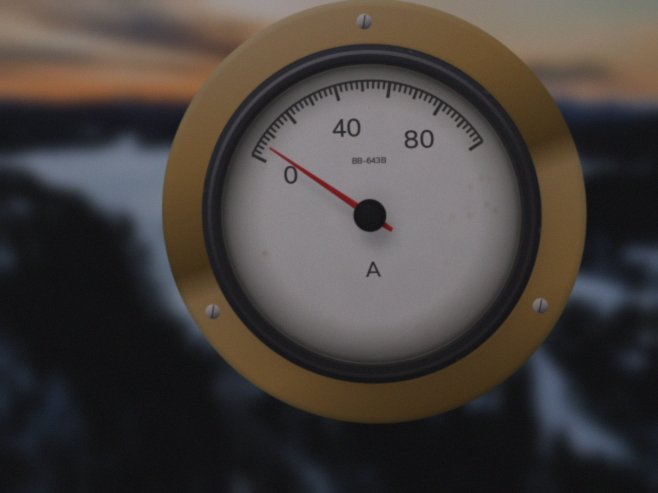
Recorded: value=6 unit=A
